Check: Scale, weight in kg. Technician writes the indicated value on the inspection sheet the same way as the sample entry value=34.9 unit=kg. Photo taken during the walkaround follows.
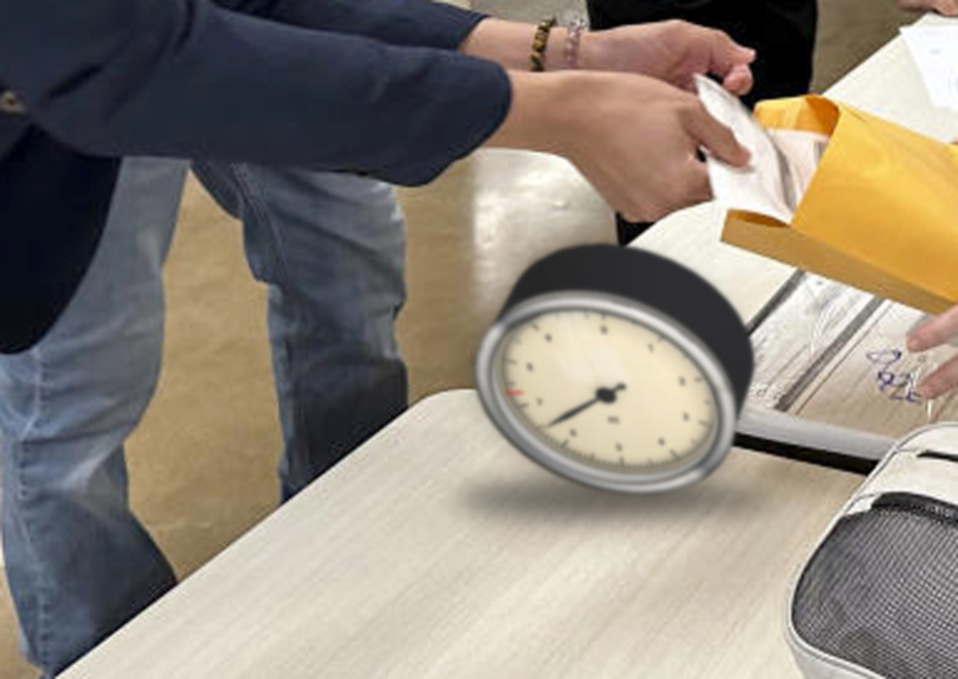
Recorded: value=6.5 unit=kg
